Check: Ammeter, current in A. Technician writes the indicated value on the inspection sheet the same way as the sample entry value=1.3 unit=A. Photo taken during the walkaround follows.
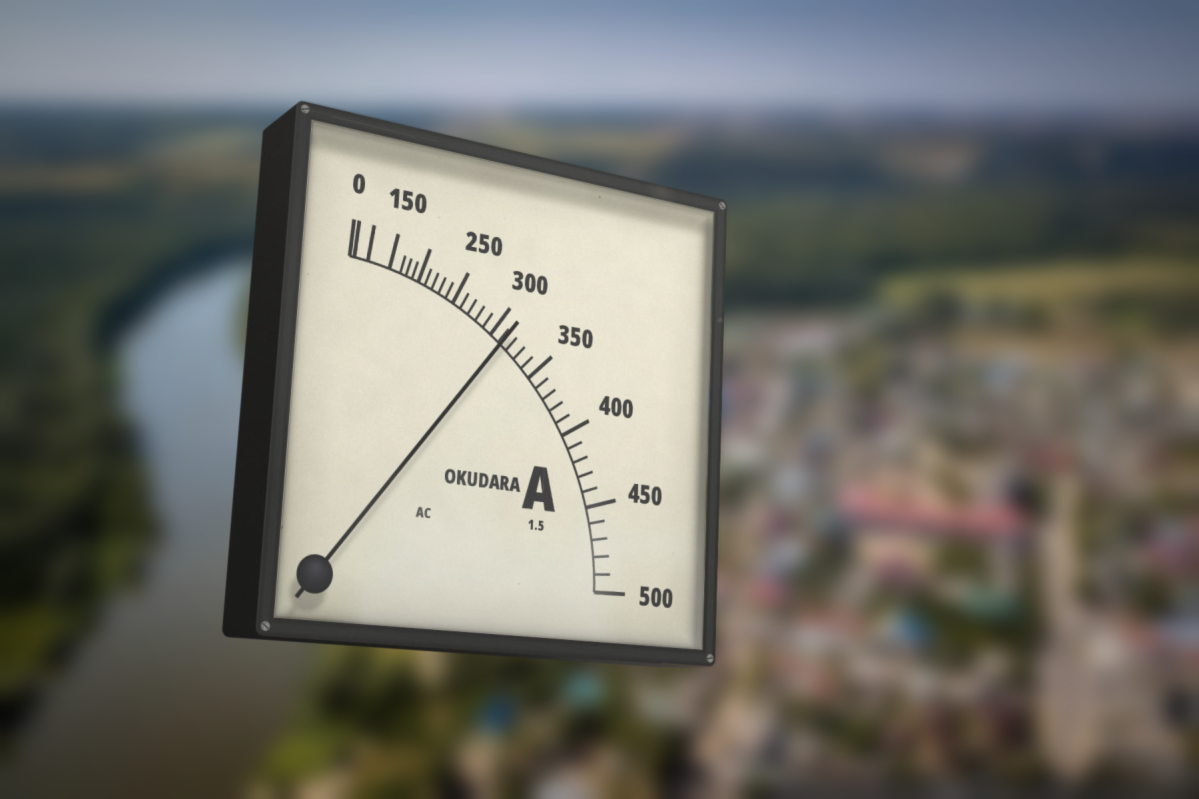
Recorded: value=310 unit=A
